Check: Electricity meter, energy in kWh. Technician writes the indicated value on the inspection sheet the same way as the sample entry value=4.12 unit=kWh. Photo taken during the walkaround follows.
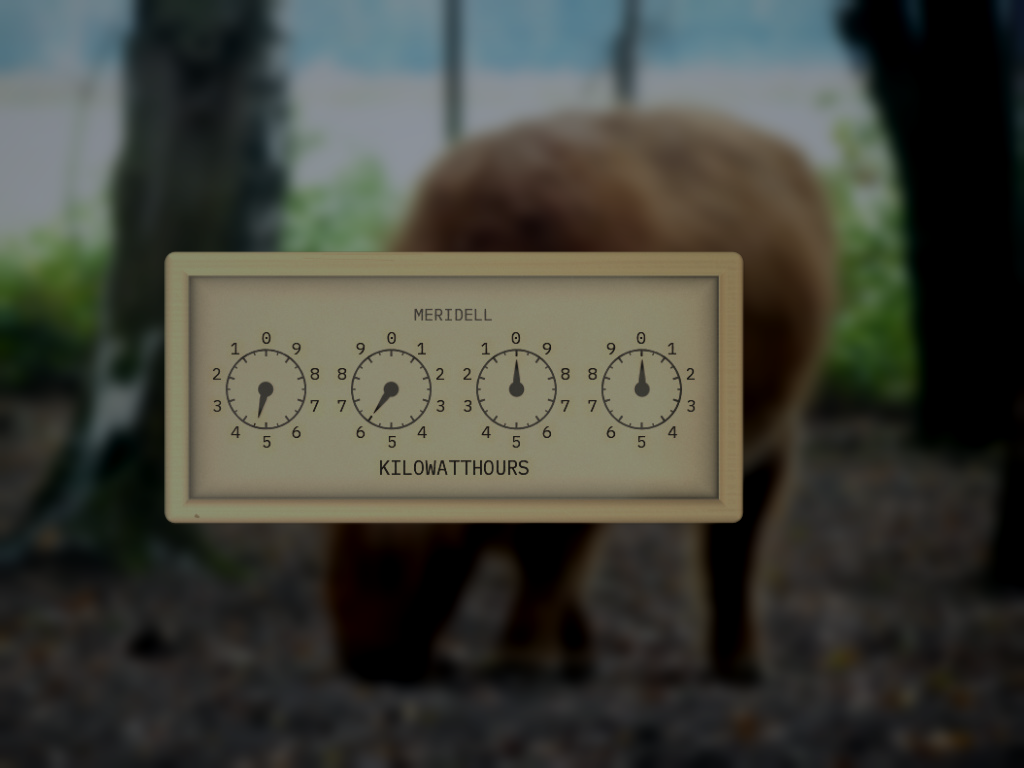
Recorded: value=4600 unit=kWh
